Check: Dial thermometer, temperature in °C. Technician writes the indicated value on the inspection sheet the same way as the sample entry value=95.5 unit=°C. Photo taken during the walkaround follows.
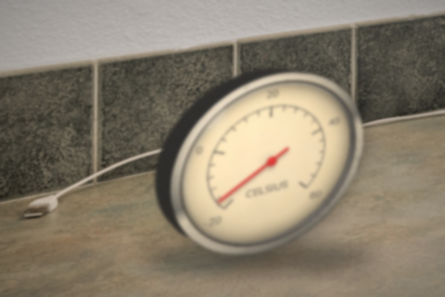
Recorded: value=-16 unit=°C
